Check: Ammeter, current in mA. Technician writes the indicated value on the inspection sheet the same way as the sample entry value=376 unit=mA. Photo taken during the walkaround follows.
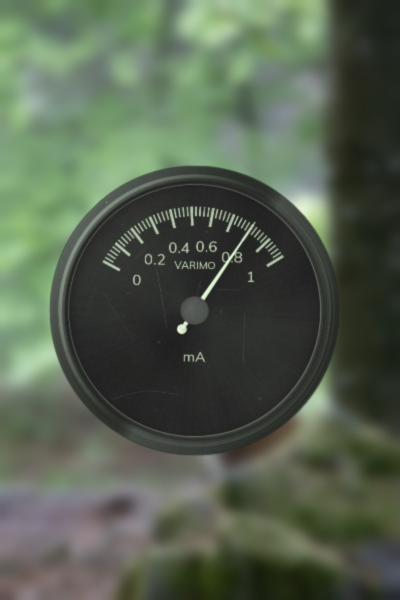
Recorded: value=0.8 unit=mA
